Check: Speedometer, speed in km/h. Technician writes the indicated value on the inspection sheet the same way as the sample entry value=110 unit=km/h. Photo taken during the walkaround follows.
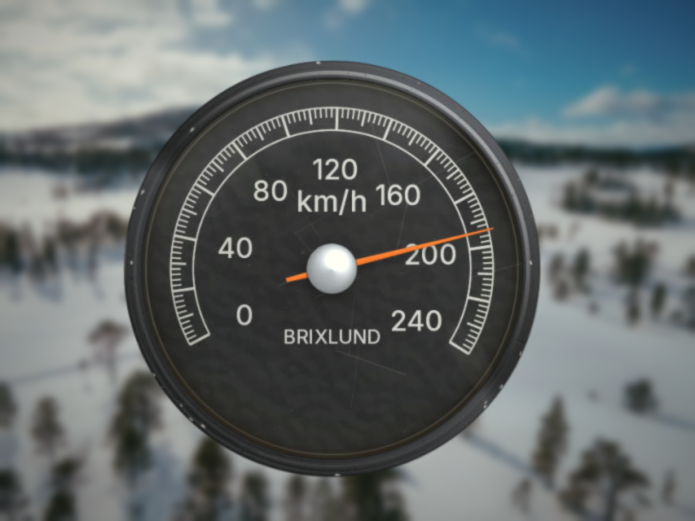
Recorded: value=194 unit=km/h
